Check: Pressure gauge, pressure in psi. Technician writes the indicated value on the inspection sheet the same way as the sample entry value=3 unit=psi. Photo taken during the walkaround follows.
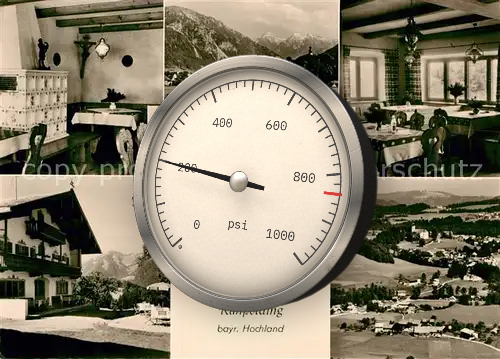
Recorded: value=200 unit=psi
